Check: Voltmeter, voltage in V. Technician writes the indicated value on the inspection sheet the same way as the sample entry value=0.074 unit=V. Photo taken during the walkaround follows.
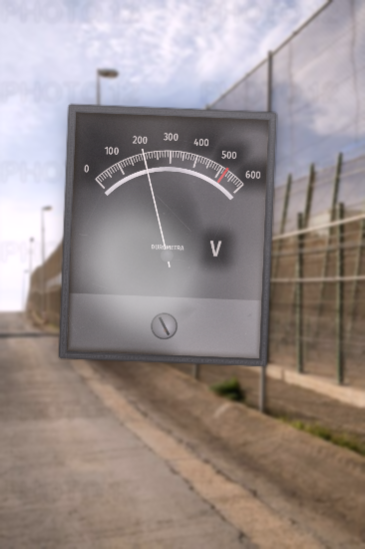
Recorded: value=200 unit=V
